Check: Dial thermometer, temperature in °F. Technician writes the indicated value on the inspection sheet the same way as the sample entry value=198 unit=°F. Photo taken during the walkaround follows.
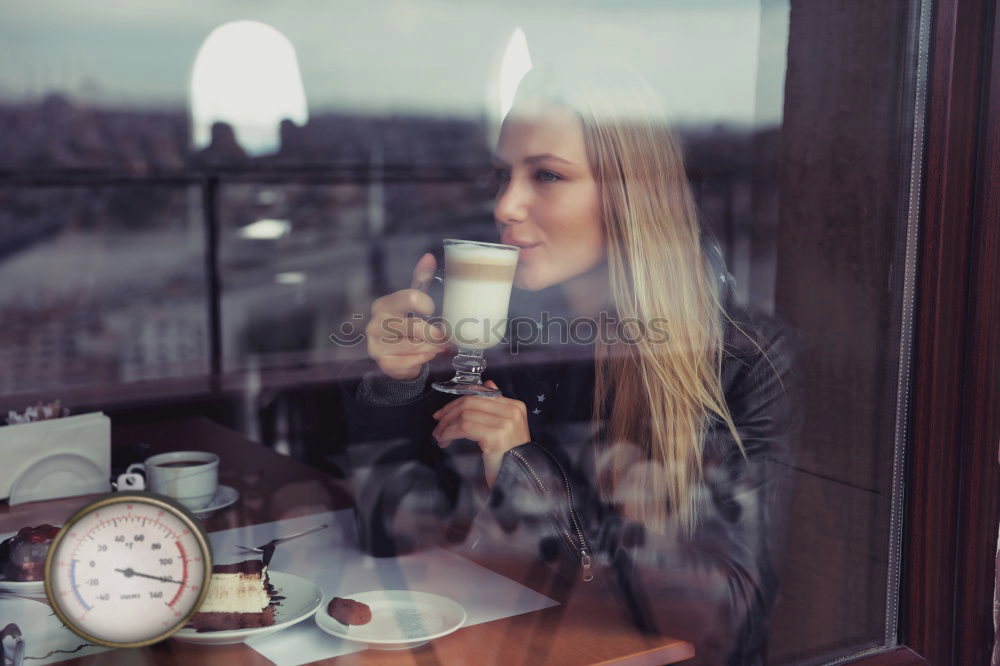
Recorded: value=120 unit=°F
